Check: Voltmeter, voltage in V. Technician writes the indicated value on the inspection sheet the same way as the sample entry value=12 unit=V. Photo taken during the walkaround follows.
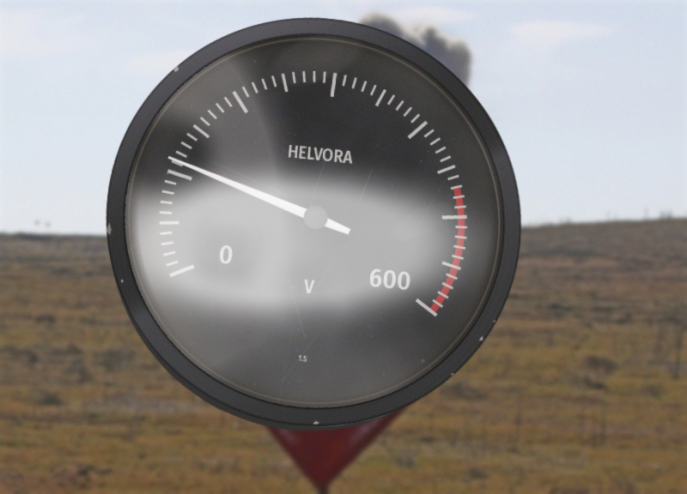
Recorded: value=110 unit=V
